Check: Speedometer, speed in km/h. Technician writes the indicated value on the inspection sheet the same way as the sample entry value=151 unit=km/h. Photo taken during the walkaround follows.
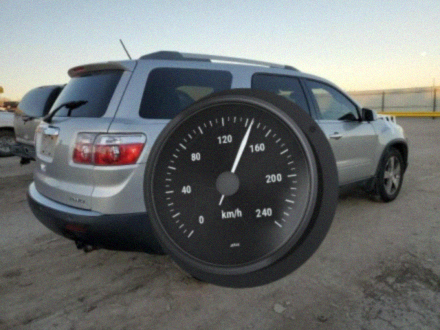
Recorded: value=145 unit=km/h
